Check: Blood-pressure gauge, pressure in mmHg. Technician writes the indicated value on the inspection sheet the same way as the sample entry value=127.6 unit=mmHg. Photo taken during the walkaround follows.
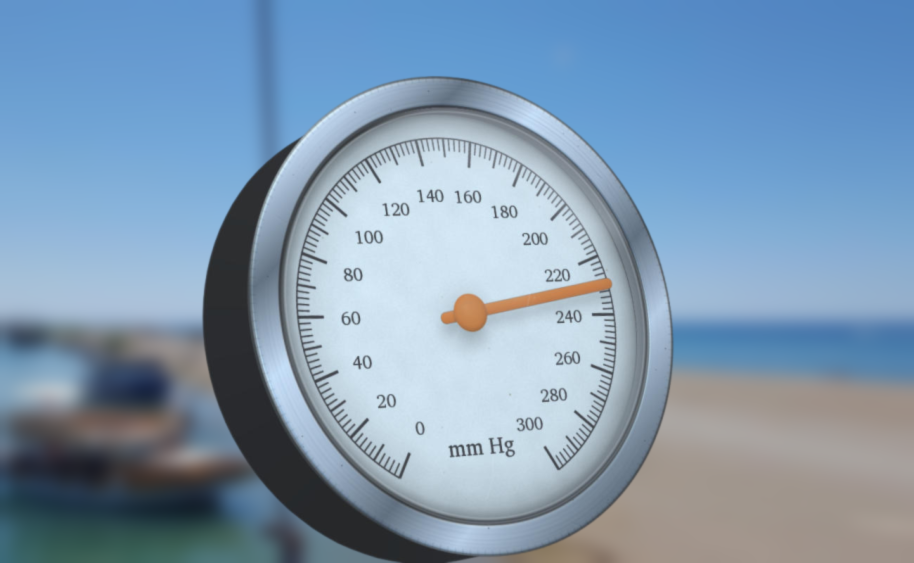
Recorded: value=230 unit=mmHg
